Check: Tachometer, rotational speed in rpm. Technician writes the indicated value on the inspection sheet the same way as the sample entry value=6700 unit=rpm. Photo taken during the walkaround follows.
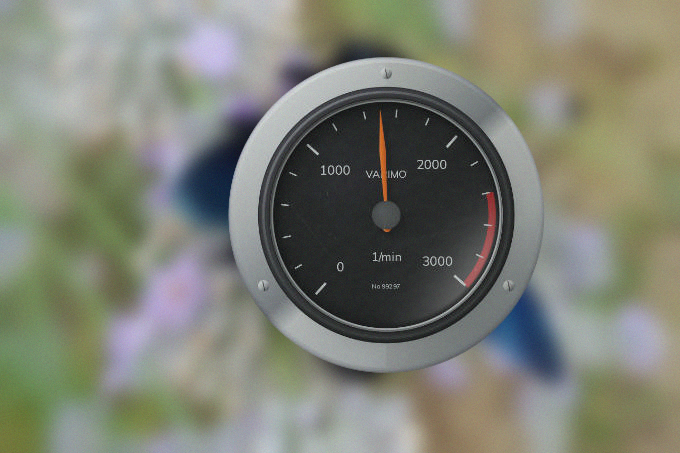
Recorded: value=1500 unit=rpm
